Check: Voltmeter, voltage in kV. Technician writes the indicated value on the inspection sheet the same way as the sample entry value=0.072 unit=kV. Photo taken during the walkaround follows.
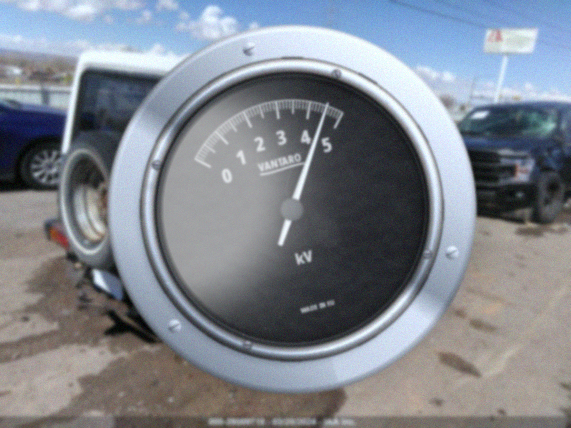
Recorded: value=4.5 unit=kV
